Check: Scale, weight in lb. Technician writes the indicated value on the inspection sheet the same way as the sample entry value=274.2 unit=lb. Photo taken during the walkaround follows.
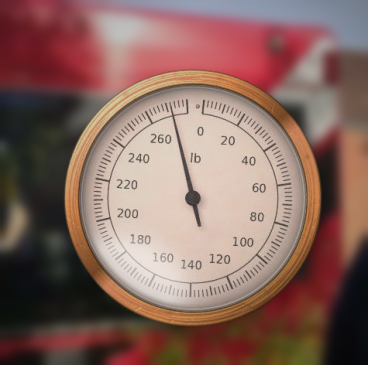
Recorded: value=272 unit=lb
